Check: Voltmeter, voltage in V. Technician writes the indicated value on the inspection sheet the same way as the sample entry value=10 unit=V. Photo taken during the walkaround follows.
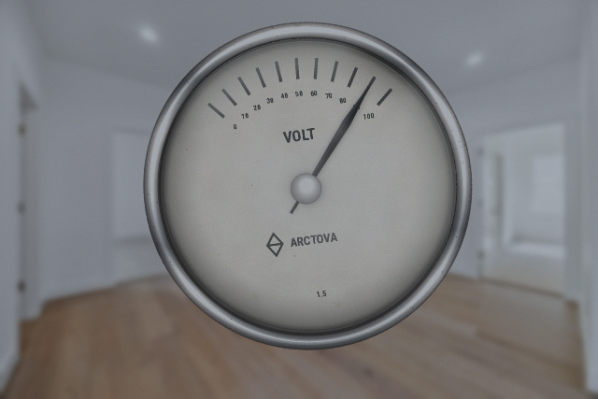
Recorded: value=90 unit=V
